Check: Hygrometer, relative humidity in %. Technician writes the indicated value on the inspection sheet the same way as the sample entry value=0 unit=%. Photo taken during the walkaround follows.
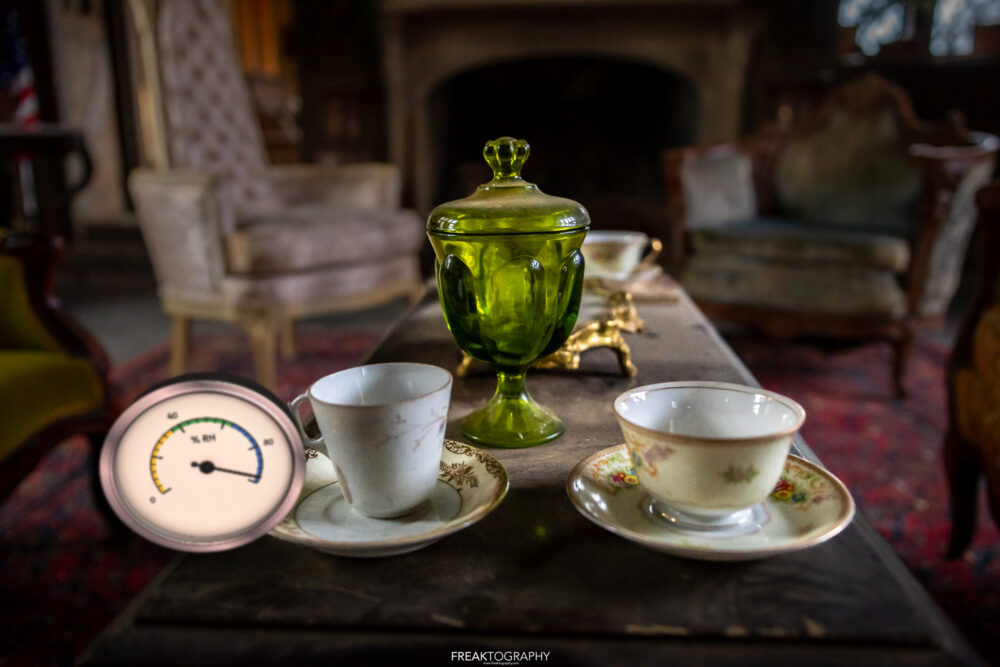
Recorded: value=96 unit=%
